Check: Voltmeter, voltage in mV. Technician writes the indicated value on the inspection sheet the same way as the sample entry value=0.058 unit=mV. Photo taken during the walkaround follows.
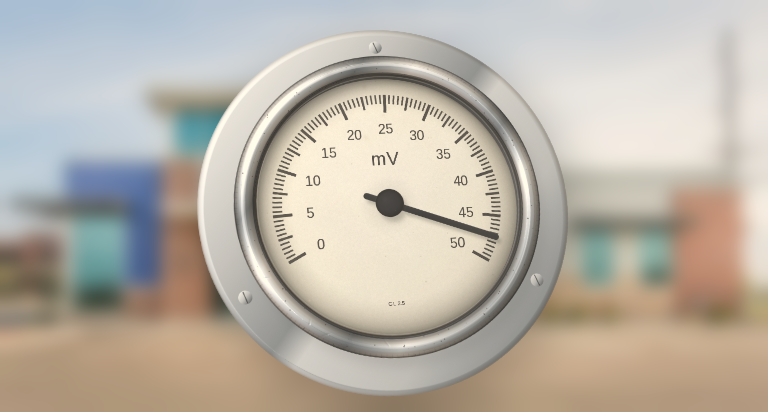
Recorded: value=47.5 unit=mV
